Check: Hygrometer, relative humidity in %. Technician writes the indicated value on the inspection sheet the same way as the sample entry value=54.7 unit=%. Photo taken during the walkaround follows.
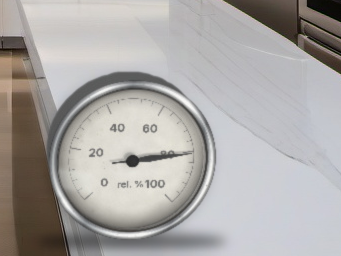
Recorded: value=80 unit=%
